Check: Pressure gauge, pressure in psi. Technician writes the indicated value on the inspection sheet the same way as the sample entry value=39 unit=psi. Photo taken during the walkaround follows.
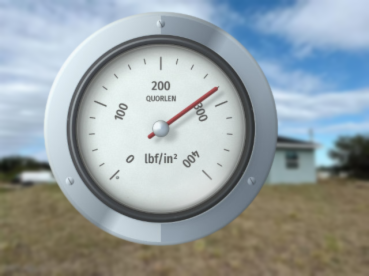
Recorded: value=280 unit=psi
